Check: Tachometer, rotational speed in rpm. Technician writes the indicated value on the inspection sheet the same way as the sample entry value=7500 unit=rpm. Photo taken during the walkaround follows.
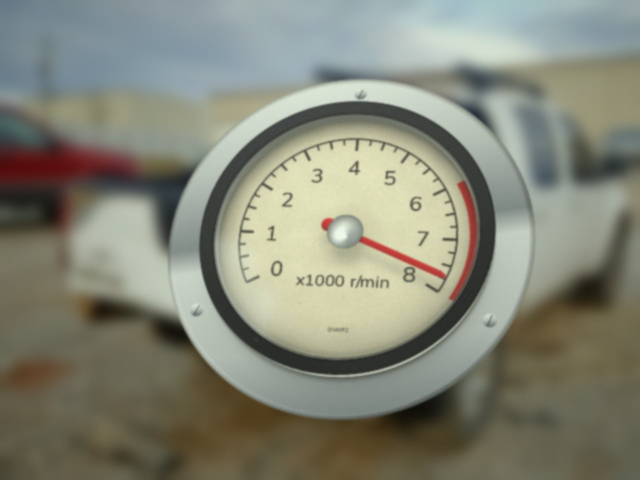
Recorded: value=7750 unit=rpm
